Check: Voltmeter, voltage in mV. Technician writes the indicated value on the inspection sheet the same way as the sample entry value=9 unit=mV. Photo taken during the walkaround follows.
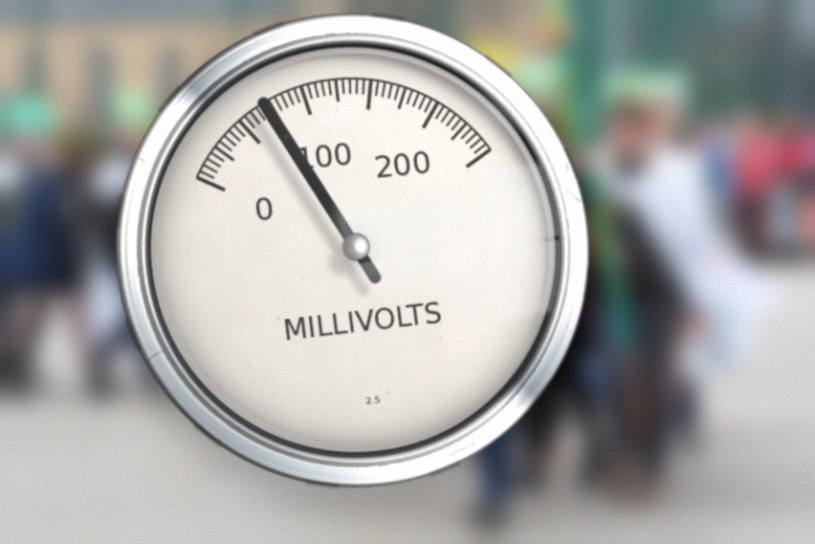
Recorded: value=70 unit=mV
